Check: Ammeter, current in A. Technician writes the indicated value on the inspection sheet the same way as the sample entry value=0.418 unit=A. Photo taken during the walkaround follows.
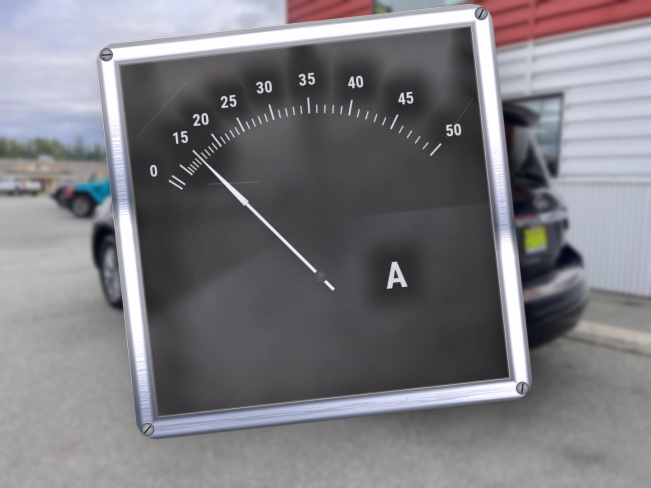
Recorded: value=15 unit=A
